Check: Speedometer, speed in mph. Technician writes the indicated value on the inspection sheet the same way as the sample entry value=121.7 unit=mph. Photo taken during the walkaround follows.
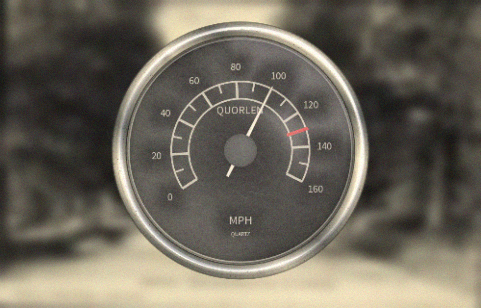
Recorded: value=100 unit=mph
